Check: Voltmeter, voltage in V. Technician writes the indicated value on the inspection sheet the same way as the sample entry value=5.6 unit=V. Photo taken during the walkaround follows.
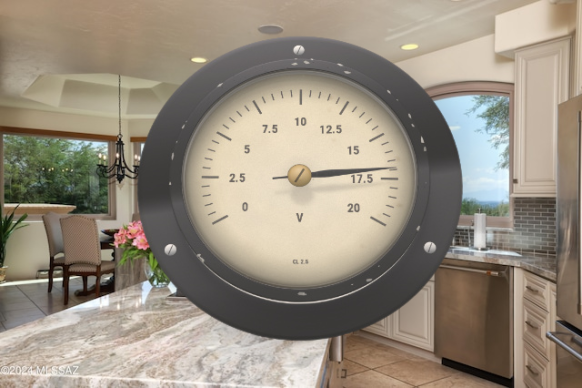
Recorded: value=17 unit=V
